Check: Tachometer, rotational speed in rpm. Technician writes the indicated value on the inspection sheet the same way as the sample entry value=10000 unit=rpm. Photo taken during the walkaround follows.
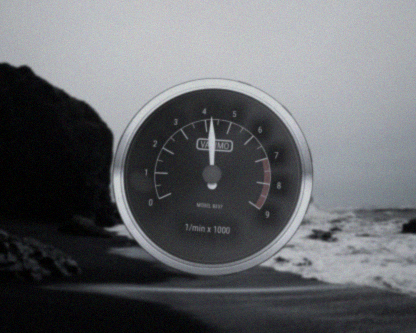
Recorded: value=4250 unit=rpm
